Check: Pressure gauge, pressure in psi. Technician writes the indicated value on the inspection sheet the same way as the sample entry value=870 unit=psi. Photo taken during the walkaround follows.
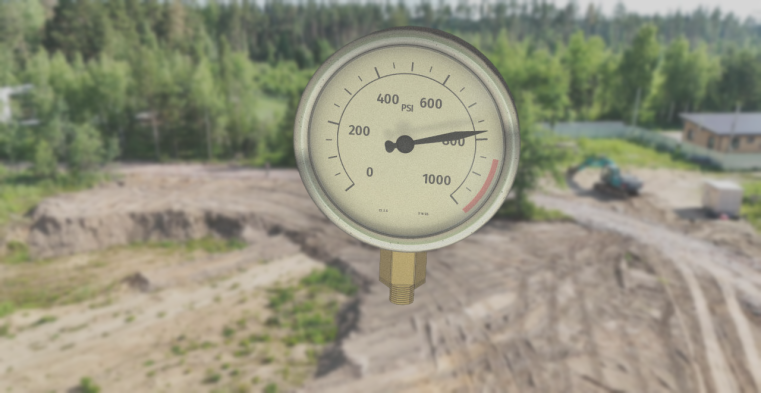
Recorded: value=775 unit=psi
